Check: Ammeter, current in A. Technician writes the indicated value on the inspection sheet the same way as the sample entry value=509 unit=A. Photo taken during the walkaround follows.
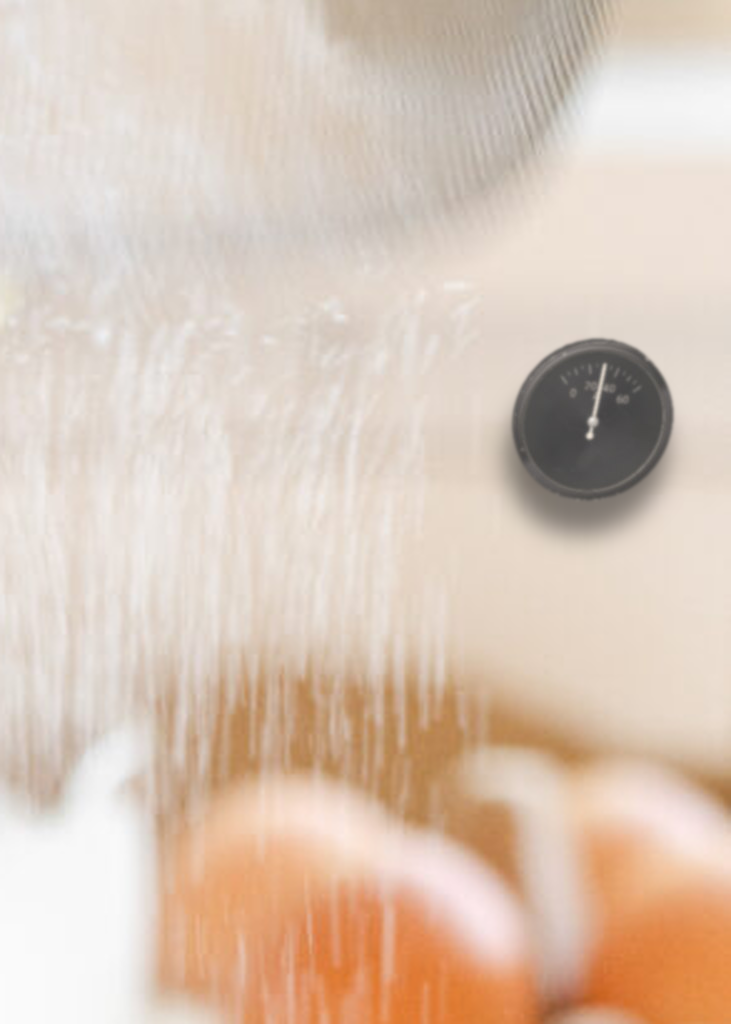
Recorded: value=30 unit=A
